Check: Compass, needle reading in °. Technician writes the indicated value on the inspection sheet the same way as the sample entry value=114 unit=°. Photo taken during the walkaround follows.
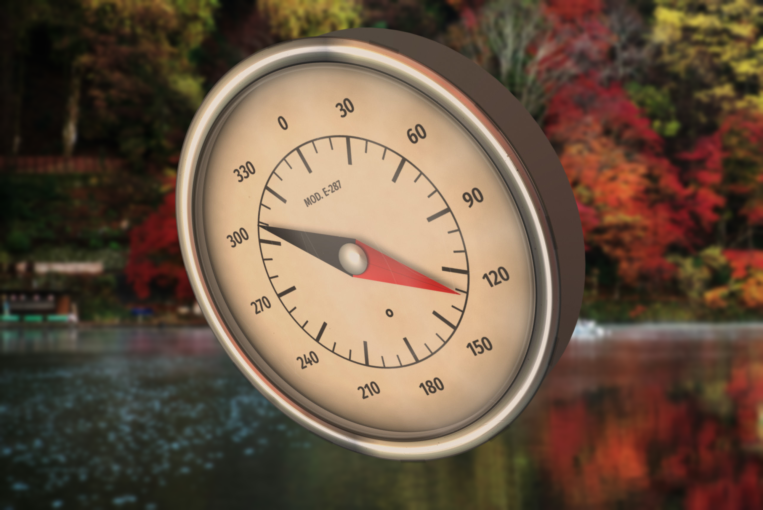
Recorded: value=130 unit=°
